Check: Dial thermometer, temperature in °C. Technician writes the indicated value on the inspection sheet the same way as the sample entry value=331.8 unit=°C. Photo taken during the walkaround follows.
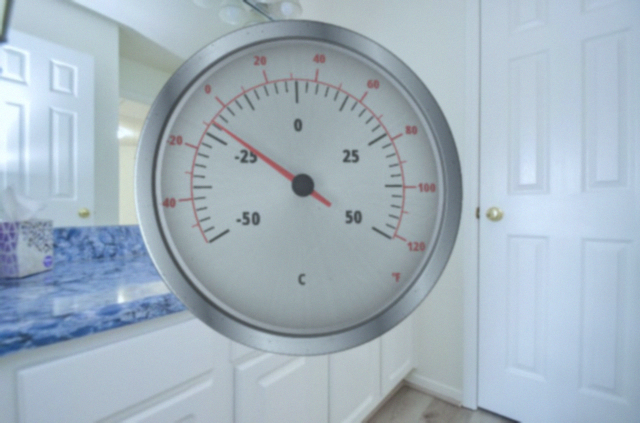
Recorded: value=-22.5 unit=°C
